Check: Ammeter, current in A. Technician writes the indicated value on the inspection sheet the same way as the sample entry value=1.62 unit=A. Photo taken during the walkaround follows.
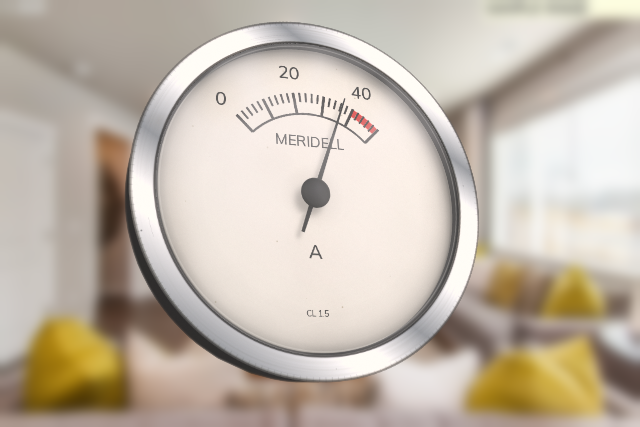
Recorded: value=36 unit=A
